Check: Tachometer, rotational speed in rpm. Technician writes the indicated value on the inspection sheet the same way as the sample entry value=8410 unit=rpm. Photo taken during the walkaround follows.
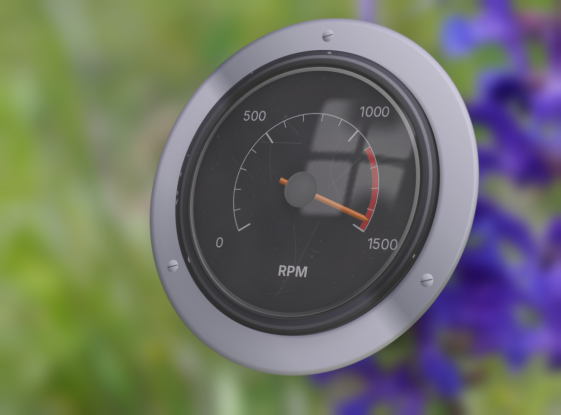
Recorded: value=1450 unit=rpm
